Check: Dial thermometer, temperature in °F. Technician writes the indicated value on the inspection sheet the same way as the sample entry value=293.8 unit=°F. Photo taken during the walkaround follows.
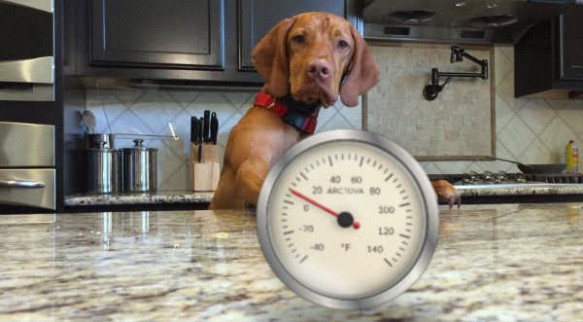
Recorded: value=8 unit=°F
